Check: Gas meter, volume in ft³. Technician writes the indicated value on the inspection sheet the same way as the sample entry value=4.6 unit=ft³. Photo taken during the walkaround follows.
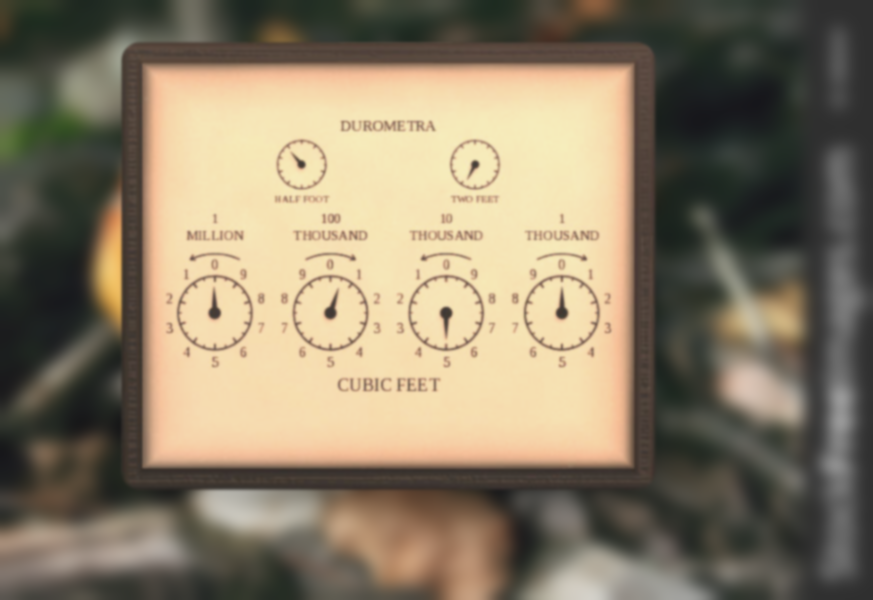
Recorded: value=5000 unit=ft³
